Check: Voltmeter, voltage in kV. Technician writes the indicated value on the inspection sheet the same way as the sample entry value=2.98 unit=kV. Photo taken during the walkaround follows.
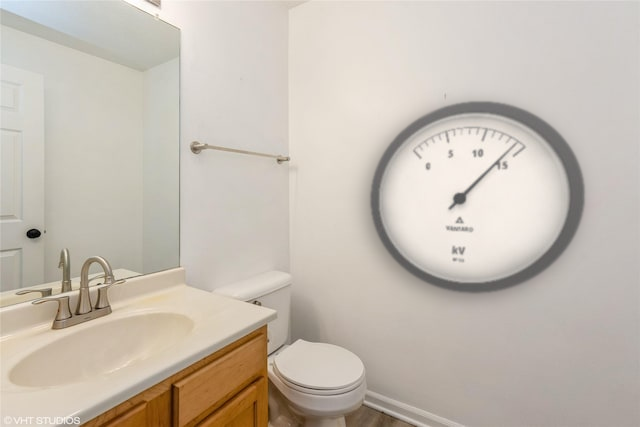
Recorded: value=14 unit=kV
